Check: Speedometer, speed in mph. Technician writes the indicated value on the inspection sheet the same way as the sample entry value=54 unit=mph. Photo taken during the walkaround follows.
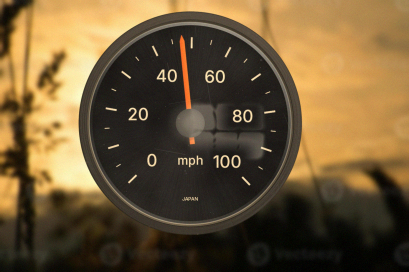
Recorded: value=47.5 unit=mph
